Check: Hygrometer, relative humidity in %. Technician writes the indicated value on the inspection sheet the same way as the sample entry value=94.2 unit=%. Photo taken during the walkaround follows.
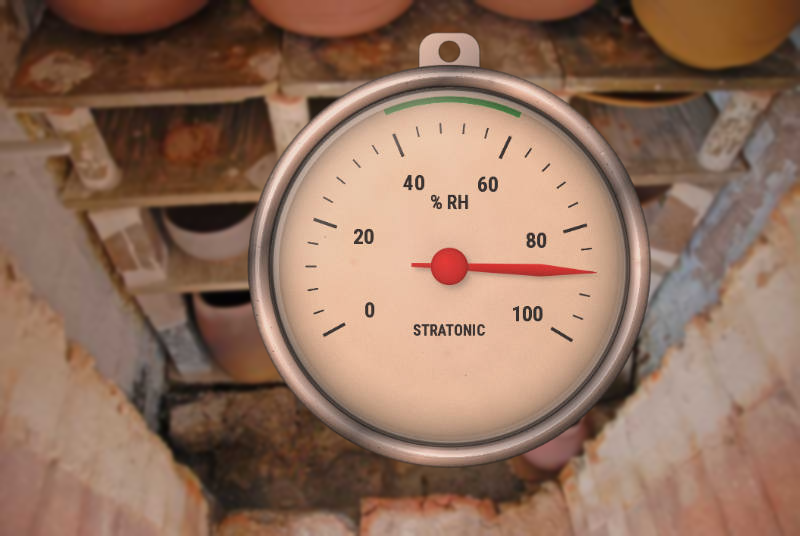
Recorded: value=88 unit=%
